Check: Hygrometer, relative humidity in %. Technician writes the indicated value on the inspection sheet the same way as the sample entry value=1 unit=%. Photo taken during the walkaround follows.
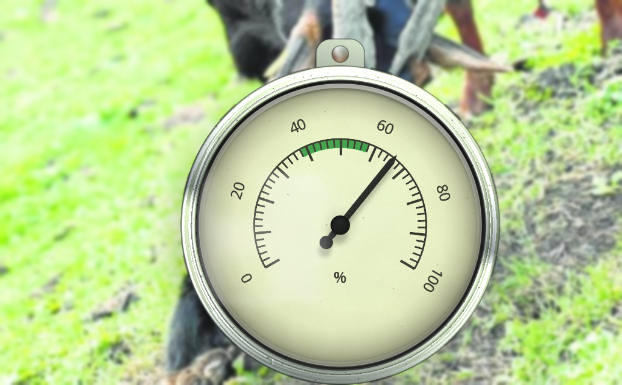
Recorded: value=66 unit=%
